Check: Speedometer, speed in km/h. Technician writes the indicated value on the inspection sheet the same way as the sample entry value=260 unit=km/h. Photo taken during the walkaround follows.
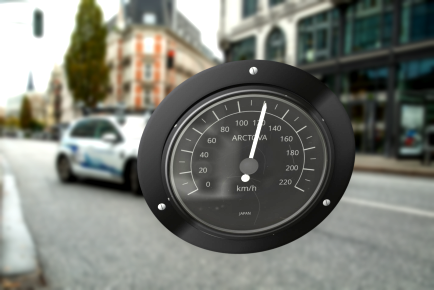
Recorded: value=120 unit=km/h
